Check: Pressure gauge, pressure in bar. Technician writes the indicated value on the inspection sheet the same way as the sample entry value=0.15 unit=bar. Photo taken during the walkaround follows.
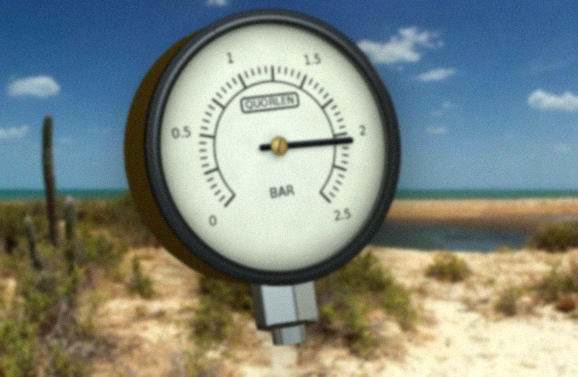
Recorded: value=2.05 unit=bar
